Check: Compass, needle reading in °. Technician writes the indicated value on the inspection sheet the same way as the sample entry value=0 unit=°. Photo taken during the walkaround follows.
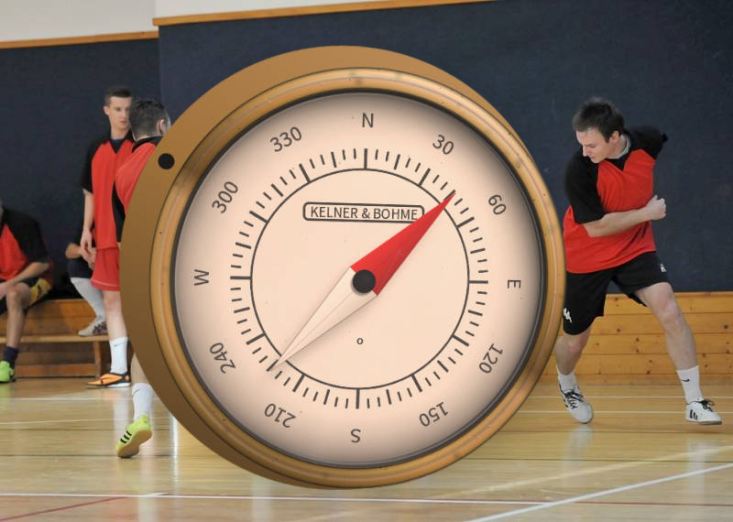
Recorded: value=45 unit=°
